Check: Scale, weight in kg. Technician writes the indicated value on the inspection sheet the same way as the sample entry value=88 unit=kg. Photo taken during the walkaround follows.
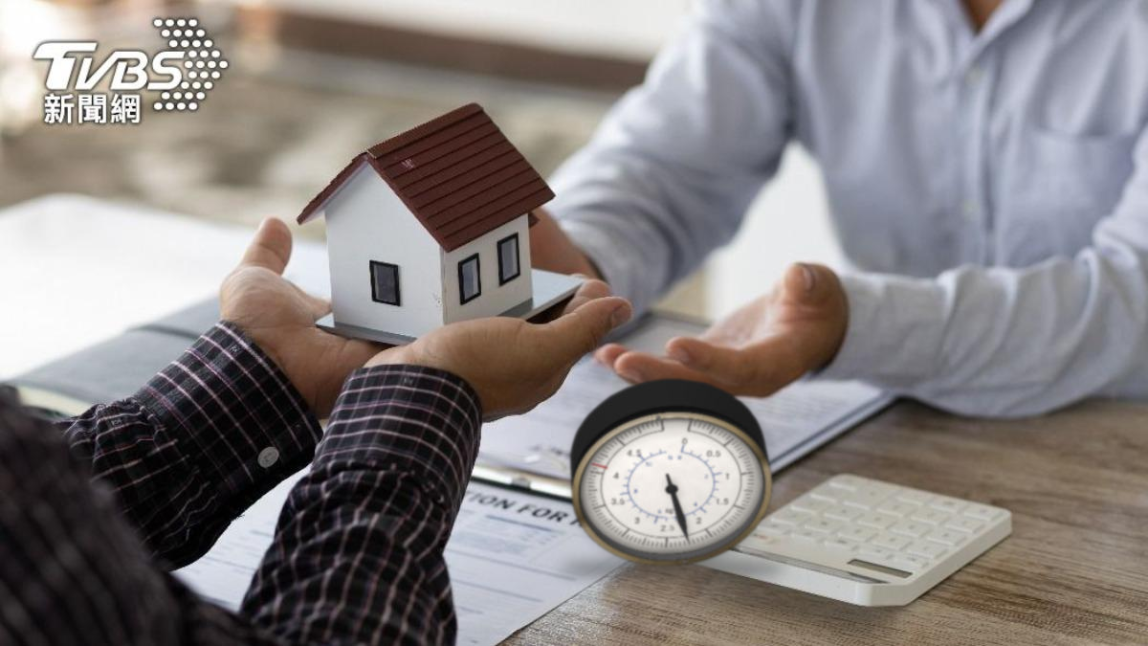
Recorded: value=2.25 unit=kg
